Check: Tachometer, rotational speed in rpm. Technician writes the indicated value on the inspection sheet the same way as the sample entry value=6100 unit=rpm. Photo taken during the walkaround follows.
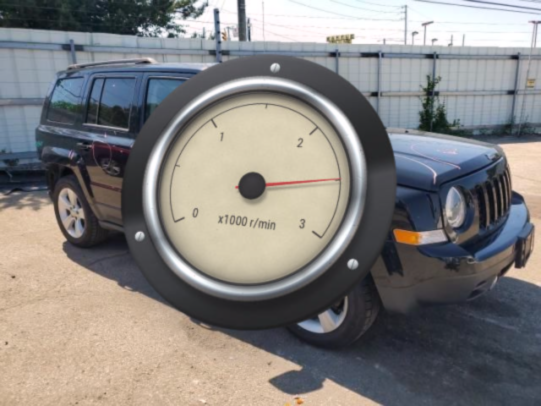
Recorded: value=2500 unit=rpm
